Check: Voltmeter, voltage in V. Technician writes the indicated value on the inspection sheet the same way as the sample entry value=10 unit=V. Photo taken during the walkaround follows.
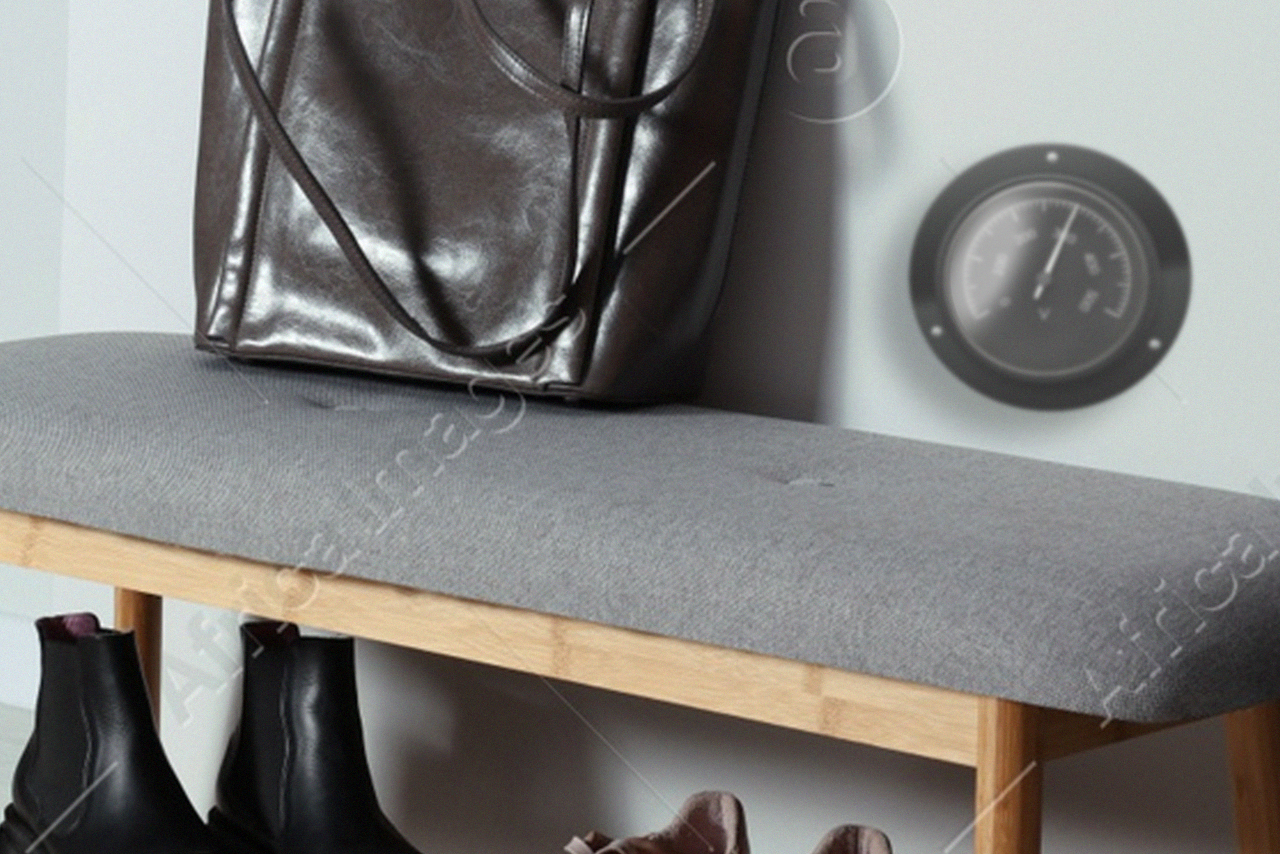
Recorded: value=300 unit=V
